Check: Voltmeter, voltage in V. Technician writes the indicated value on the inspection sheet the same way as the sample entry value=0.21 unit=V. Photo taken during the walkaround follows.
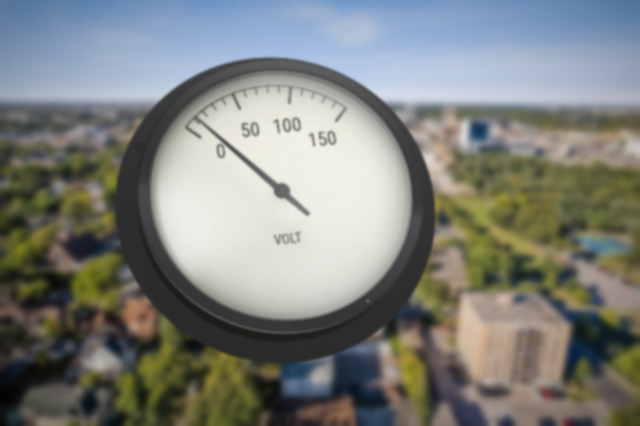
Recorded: value=10 unit=V
